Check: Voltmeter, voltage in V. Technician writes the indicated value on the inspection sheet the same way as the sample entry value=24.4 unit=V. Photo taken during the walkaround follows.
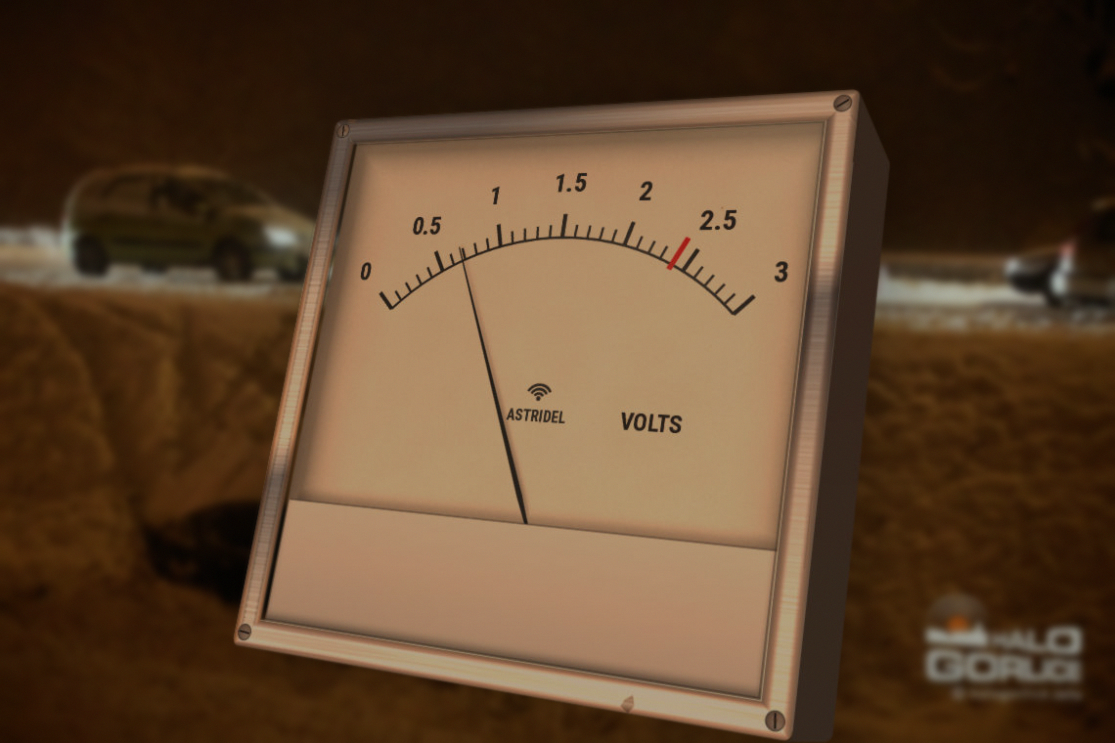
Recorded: value=0.7 unit=V
